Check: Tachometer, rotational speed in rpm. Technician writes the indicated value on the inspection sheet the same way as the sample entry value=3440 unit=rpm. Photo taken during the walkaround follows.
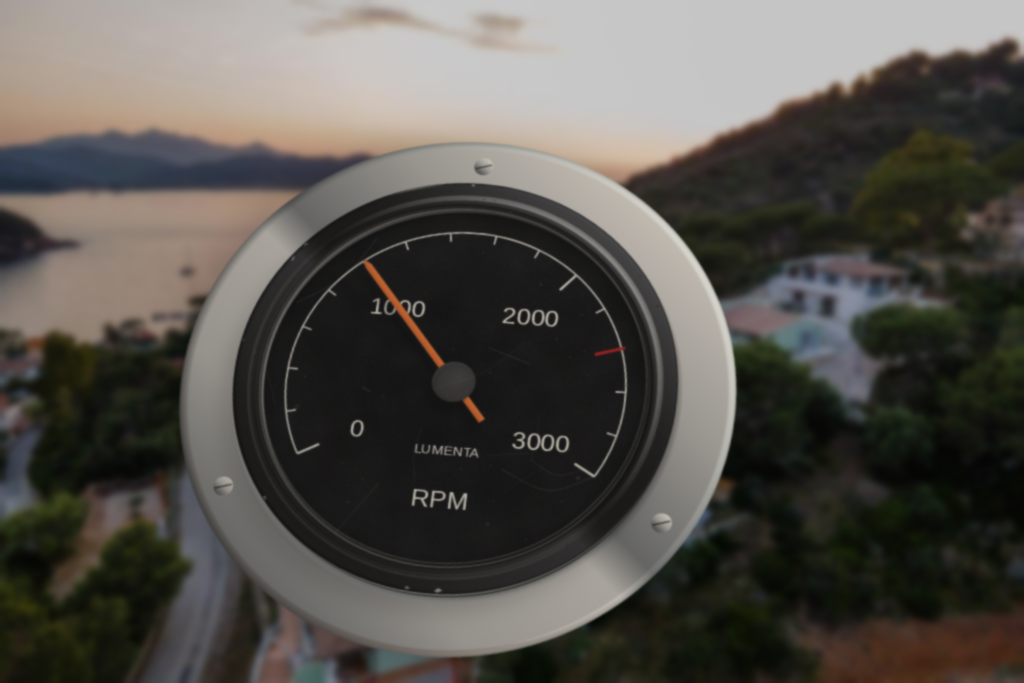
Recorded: value=1000 unit=rpm
